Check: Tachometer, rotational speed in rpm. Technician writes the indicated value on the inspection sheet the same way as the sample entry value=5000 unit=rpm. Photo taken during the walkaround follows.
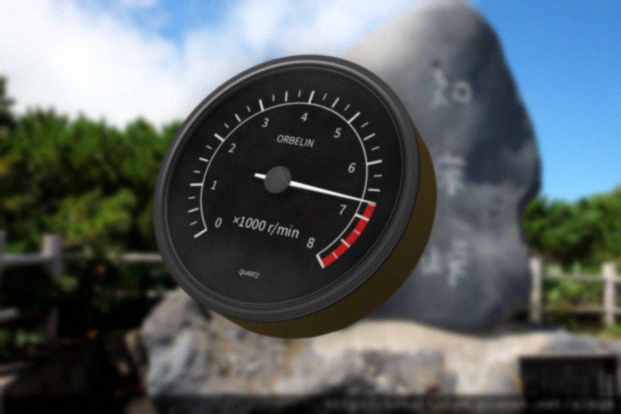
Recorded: value=6750 unit=rpm
